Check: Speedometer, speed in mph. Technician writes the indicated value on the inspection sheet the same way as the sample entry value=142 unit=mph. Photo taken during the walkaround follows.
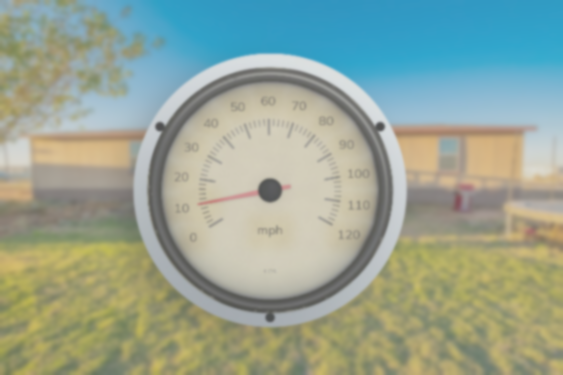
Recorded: value=10 unit=mph
